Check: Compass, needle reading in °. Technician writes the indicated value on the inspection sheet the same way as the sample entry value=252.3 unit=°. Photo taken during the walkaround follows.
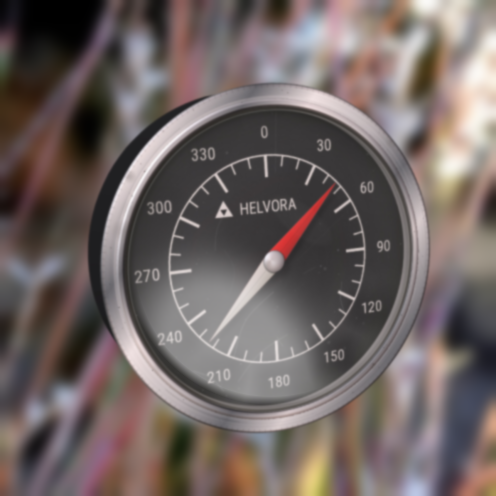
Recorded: value=45 unit=°
